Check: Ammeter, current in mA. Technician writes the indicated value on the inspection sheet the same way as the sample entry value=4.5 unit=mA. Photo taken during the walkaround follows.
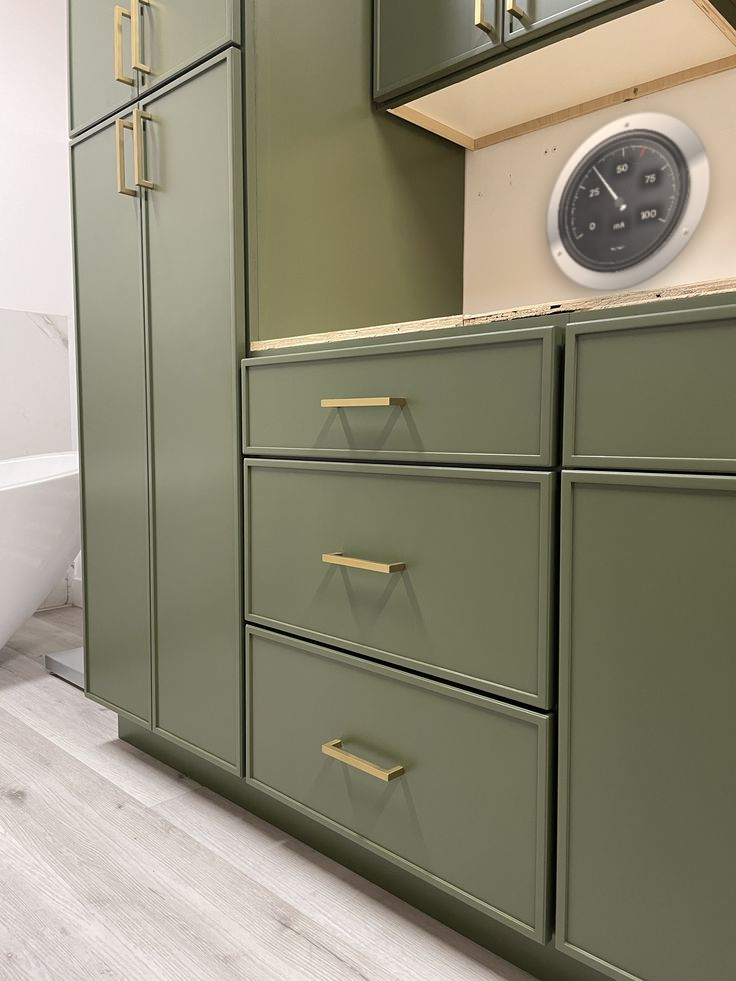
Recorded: value=35 unit=mA
